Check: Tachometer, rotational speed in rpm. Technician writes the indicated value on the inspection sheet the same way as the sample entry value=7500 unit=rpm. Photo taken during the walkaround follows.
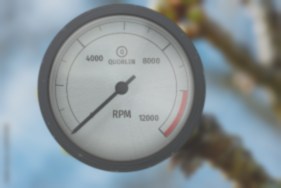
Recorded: value=0 unit=rpm
